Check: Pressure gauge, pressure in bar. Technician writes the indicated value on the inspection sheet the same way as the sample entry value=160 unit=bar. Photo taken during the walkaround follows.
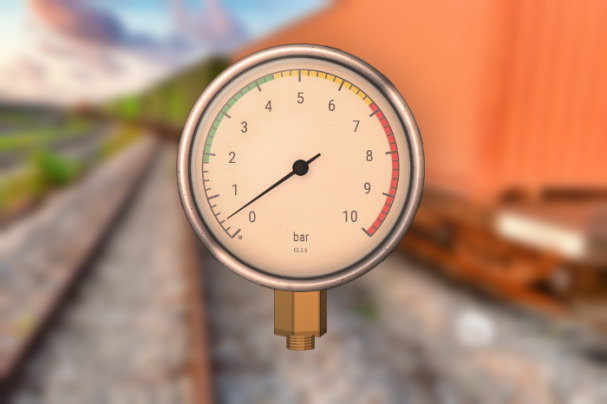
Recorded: value=0.4 unit=bar
